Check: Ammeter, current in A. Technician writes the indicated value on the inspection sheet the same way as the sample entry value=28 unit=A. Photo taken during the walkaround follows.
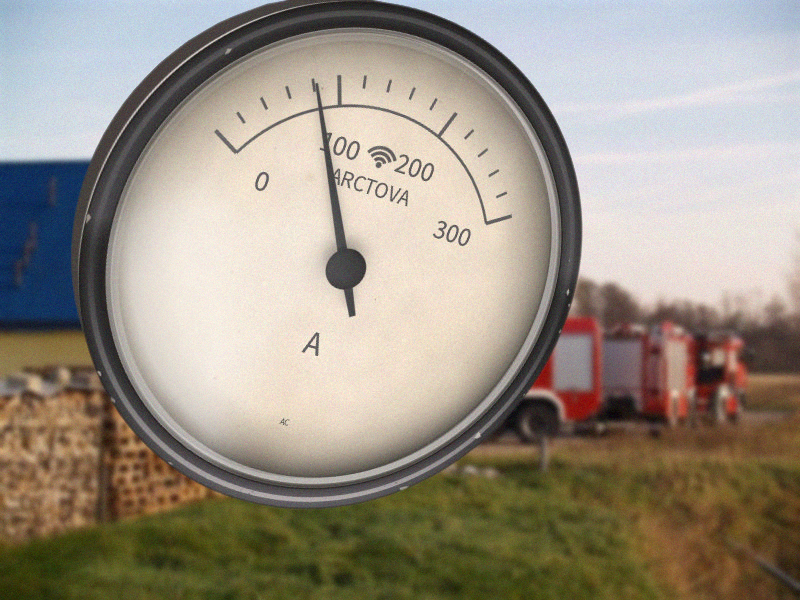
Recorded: value=80 unit=A
